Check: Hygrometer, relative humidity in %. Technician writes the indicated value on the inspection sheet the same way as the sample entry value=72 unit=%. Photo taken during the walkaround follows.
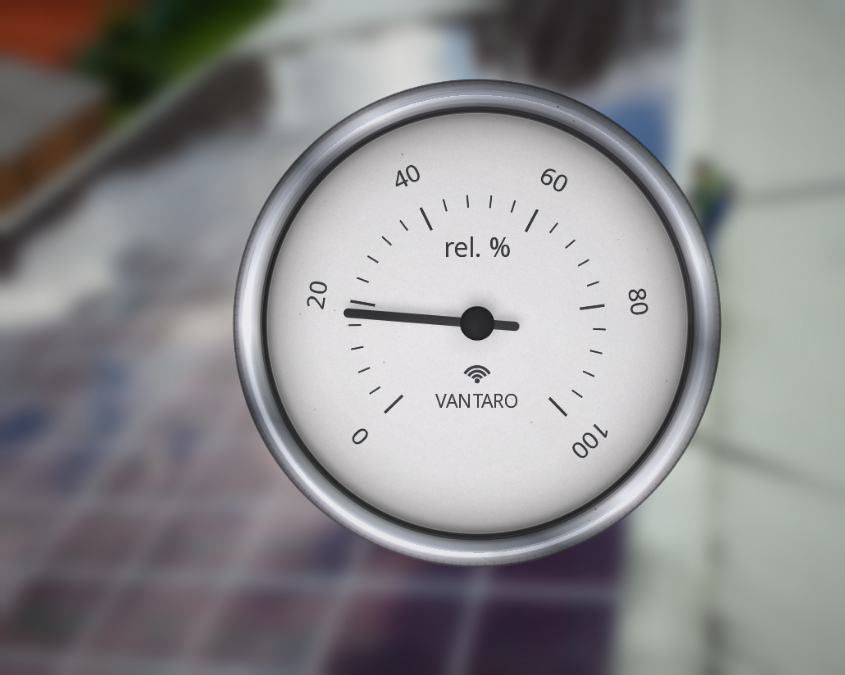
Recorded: value=18 unit=%
